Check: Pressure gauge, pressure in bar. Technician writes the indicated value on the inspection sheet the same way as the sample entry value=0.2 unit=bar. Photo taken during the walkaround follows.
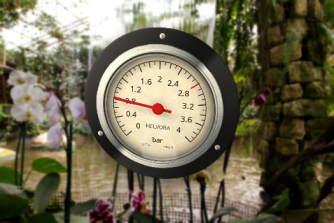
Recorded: value=0.8 unit=bar
